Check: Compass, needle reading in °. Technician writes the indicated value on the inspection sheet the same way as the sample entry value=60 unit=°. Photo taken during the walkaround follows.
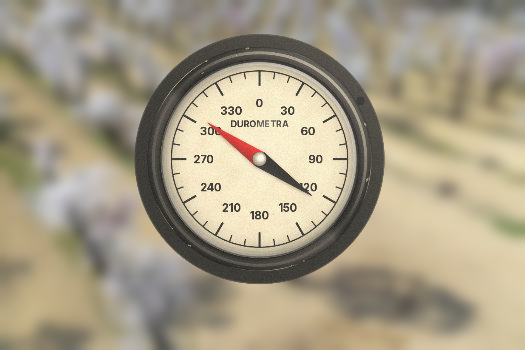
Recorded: value=305 unit=°
